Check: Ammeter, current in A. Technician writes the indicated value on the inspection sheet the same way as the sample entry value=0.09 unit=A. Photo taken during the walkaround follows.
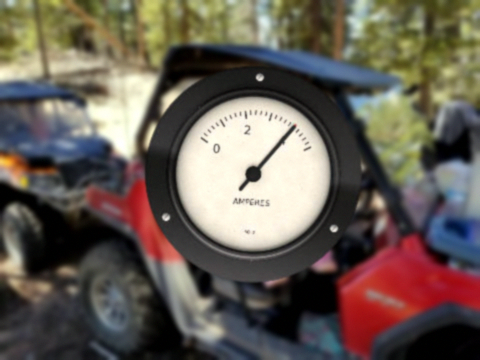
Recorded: value=4 unit=A
